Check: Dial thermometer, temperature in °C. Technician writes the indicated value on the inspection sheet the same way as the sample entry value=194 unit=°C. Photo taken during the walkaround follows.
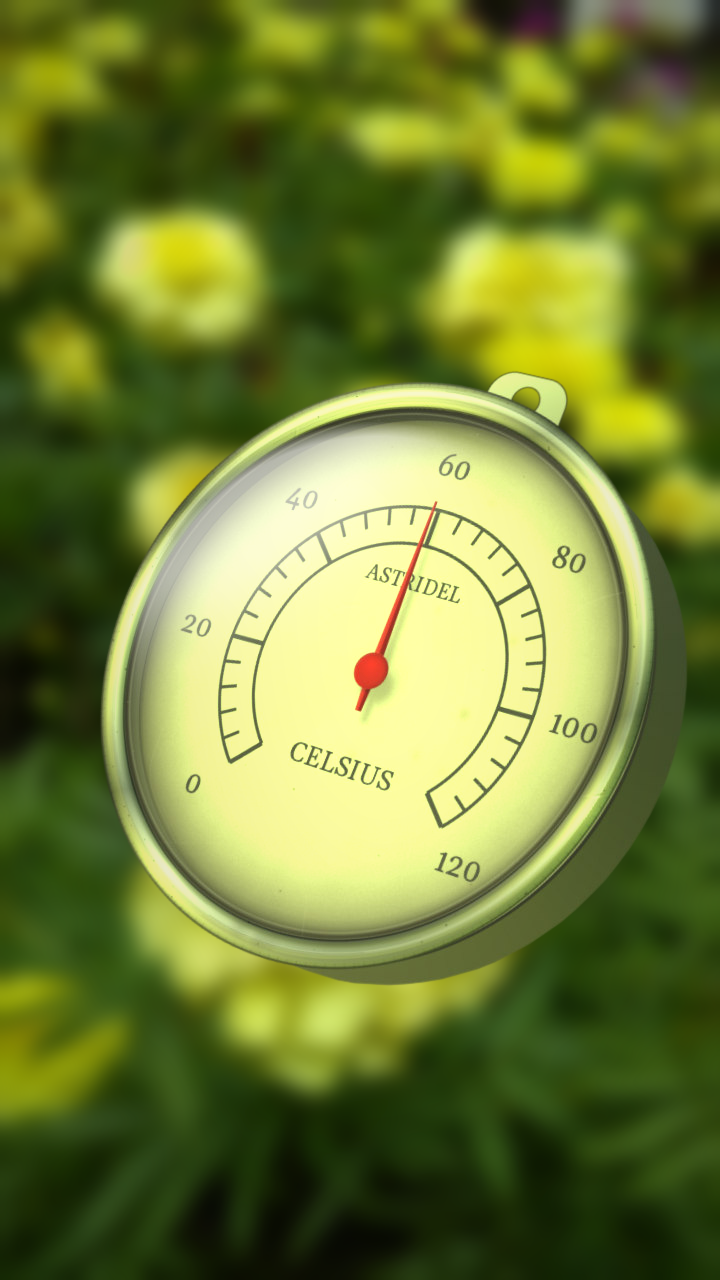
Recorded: value=60 unit=°C
